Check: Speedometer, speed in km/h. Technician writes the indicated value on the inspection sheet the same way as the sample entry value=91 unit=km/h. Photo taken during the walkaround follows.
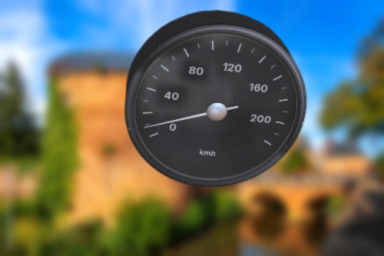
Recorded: value=10 unit=km/h
